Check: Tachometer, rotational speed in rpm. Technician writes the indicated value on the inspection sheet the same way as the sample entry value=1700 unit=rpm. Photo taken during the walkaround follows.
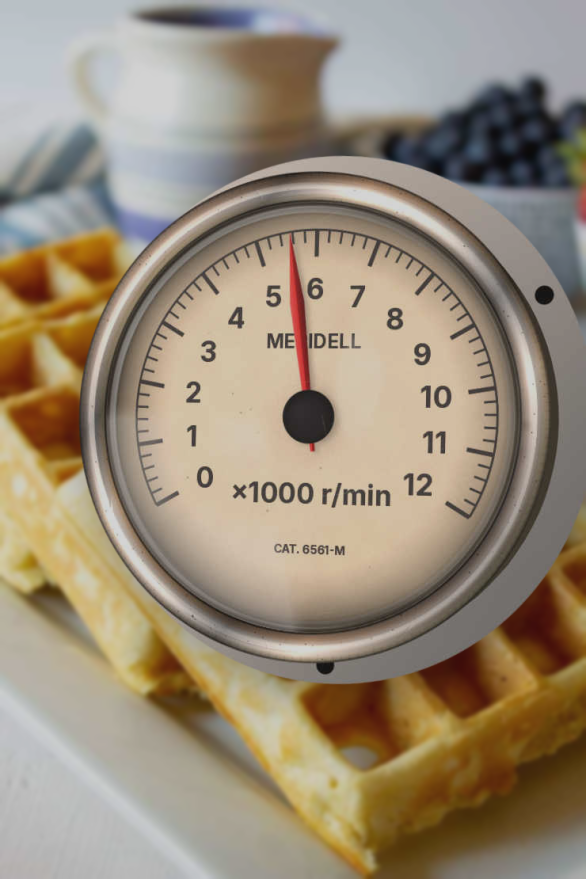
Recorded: value=5600 unit=rpm
